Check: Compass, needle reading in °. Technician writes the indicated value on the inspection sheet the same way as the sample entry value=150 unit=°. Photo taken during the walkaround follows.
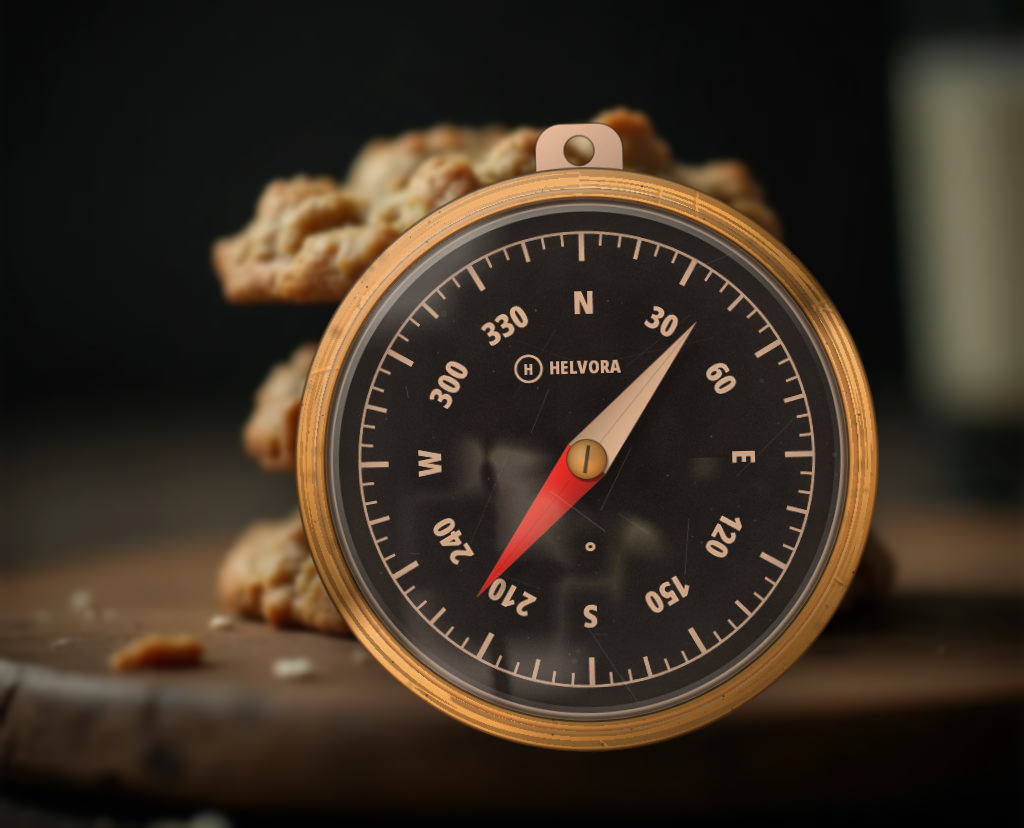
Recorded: value=220 unit=°
